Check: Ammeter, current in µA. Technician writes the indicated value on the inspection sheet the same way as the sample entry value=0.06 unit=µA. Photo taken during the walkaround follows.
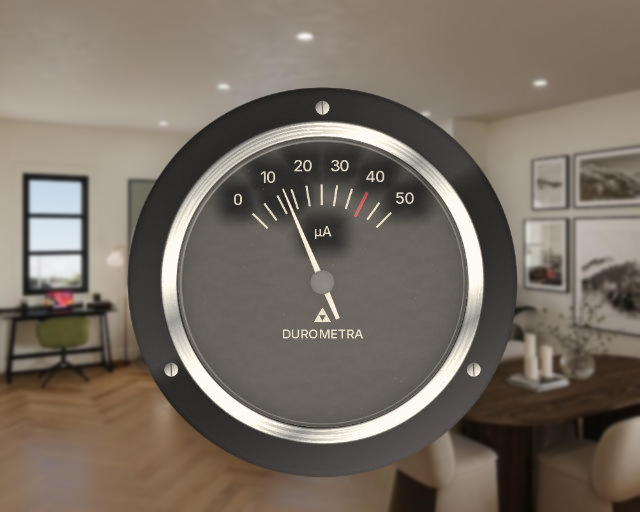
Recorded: value=12.5 unit=µA
